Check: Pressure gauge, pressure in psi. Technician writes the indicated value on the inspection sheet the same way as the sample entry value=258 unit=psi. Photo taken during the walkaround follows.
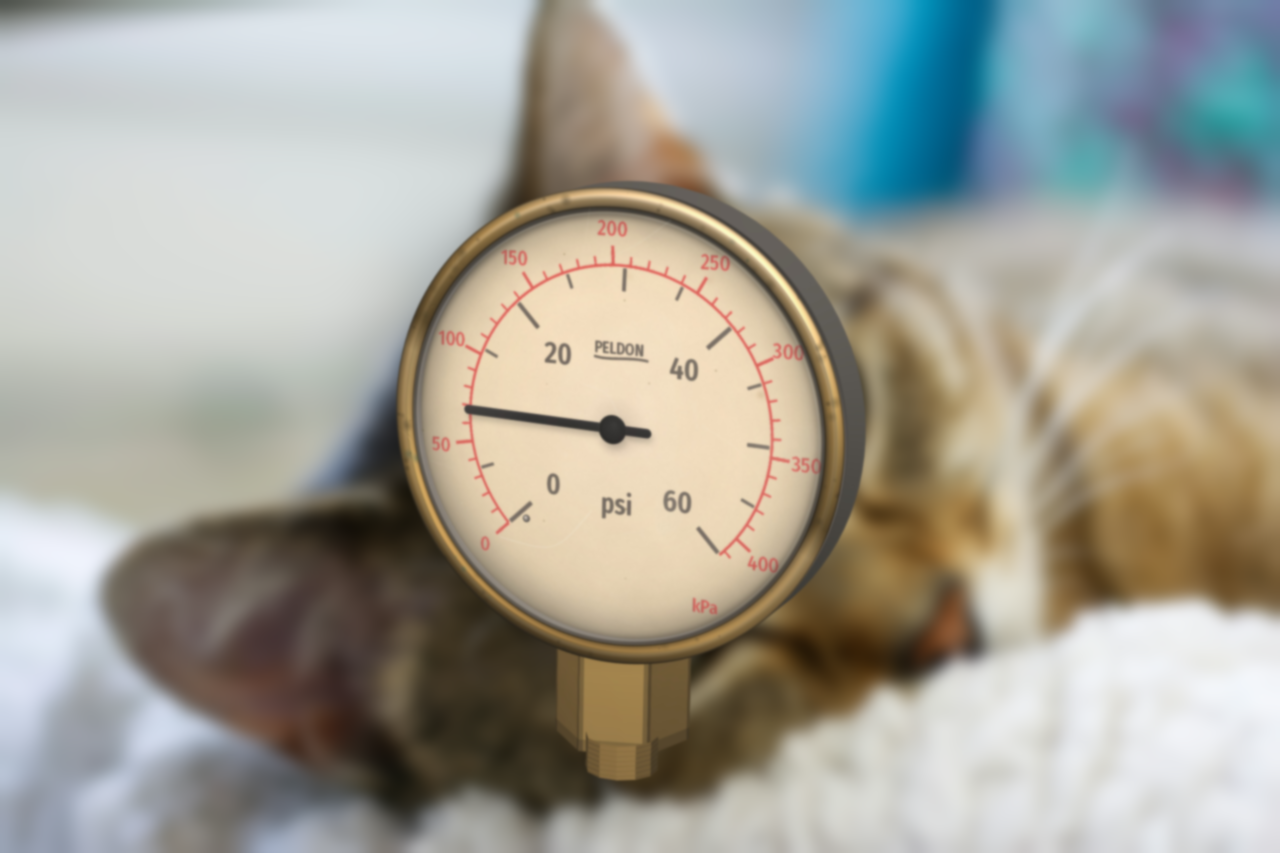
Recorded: value=10 unit=psi
